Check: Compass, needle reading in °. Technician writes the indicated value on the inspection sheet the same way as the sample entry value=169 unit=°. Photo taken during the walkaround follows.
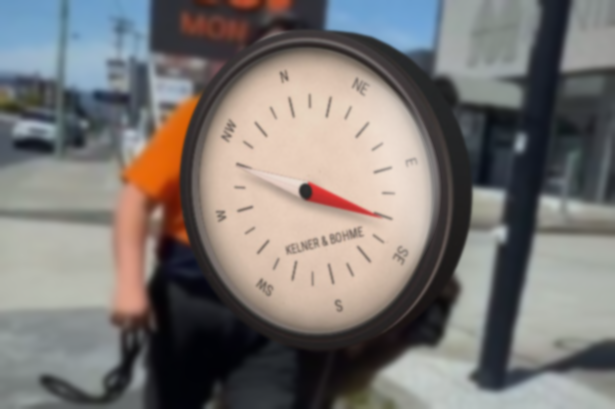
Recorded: value=120 unit=°
